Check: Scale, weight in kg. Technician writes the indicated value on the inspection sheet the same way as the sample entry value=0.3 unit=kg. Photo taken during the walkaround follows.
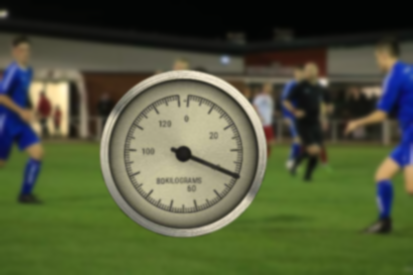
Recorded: value=40 unit=kg
